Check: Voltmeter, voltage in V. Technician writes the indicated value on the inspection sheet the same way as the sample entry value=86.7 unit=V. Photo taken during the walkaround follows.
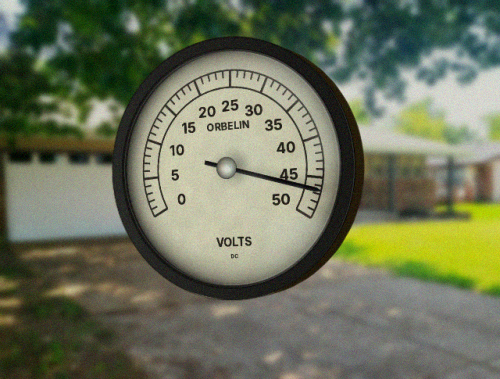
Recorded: value=46.5 unit=V
